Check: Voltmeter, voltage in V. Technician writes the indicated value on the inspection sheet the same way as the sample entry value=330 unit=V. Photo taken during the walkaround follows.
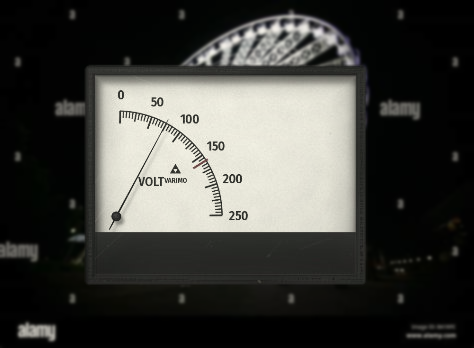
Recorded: value=75 unit=V
